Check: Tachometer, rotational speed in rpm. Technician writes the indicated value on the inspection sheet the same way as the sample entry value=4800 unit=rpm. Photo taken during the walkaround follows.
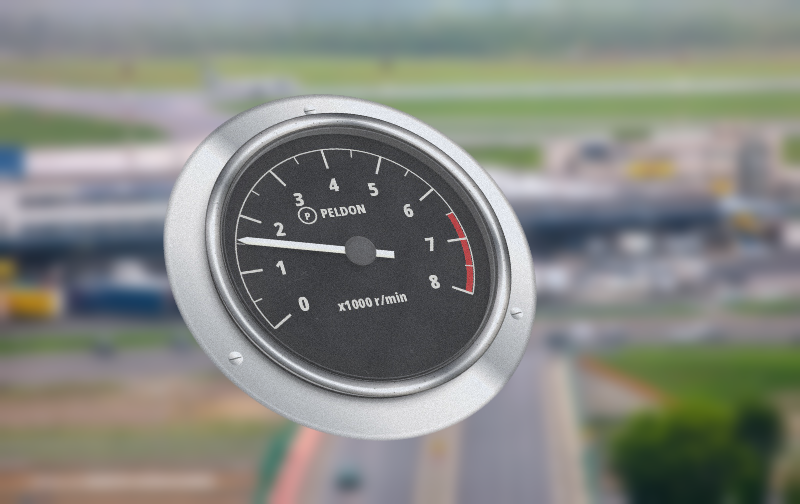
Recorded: value=1500 unit=rpm
